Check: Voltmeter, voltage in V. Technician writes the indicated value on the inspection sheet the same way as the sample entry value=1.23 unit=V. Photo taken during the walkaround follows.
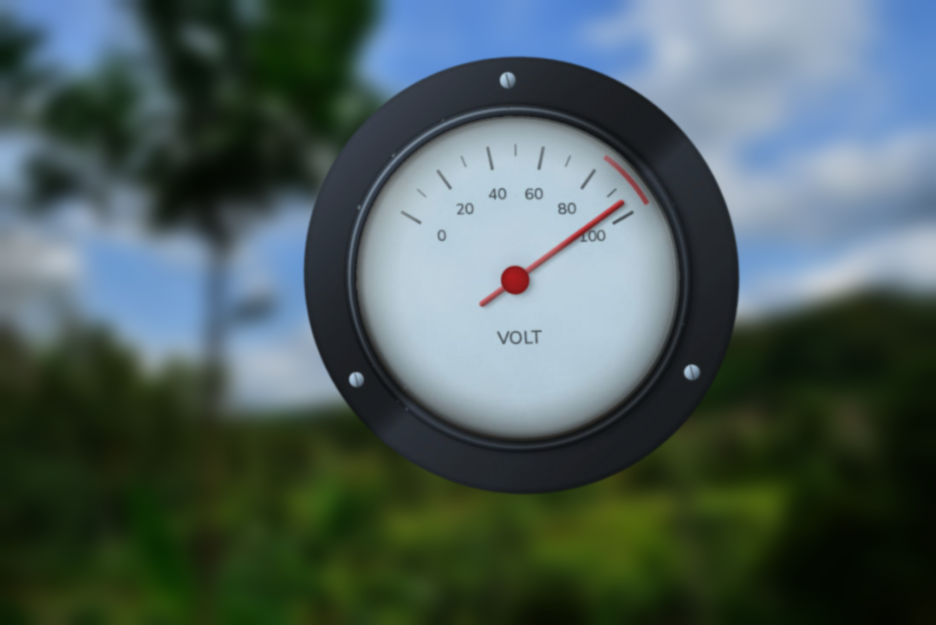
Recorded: value=95 unit=V
